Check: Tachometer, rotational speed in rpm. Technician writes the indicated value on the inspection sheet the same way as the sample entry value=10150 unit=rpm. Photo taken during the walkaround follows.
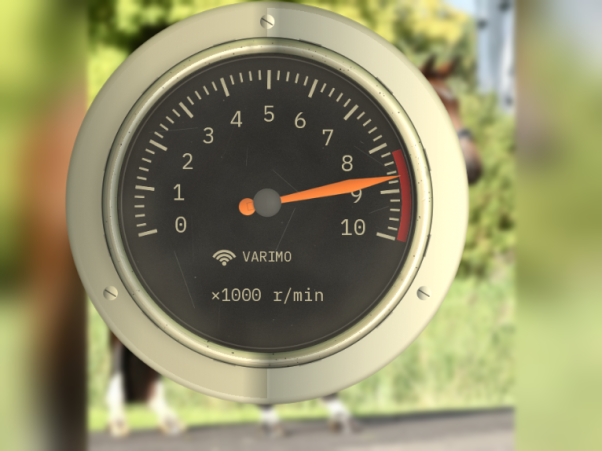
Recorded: value=8700 unit=rpm
